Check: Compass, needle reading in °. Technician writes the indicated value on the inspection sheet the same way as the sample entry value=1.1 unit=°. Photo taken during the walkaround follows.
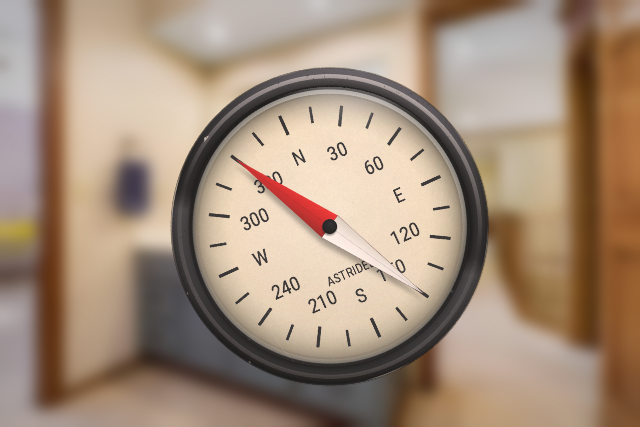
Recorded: value=330 unit=°
